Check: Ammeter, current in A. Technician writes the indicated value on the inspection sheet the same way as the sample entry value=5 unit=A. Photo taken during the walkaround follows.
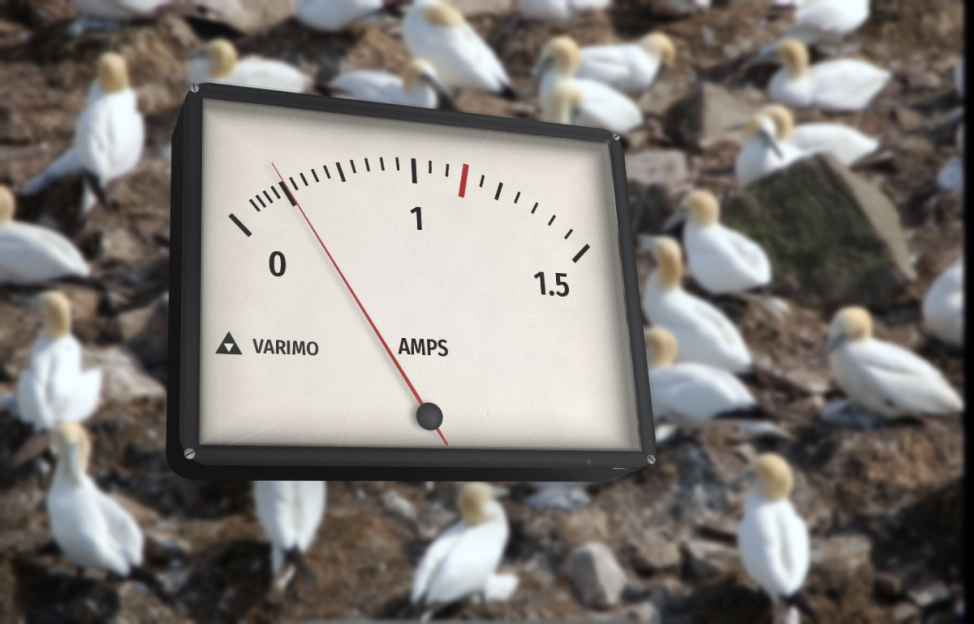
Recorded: value=0.5 unit=A
